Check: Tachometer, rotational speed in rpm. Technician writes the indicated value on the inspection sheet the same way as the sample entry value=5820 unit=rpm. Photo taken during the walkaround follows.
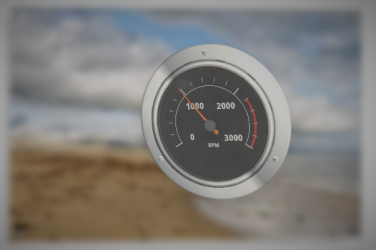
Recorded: value=1000 unit=rpm
